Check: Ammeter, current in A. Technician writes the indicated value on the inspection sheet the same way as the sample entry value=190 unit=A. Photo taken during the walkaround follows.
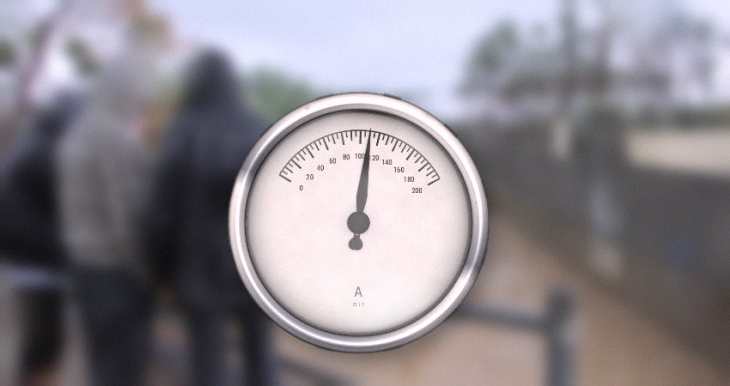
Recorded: value=110 unit=A
